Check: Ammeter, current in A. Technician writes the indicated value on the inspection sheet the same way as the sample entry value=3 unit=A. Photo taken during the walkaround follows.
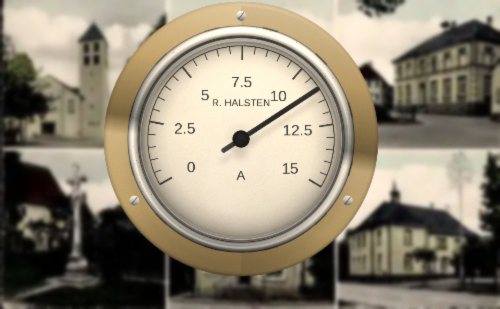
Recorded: value=11 unit=A
